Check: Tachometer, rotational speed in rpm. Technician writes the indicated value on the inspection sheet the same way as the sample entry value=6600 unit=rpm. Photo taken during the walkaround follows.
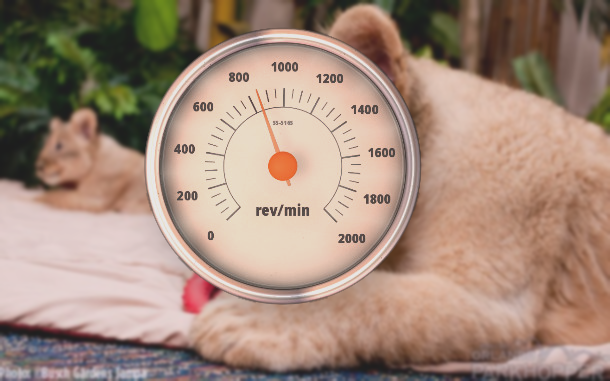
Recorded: value=850 unit=rpm
